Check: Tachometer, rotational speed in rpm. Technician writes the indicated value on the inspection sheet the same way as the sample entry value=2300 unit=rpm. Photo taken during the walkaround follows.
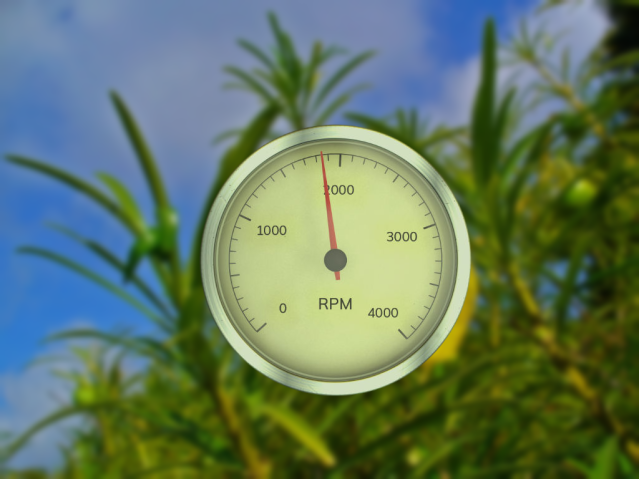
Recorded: value=1850 unit=rpm
